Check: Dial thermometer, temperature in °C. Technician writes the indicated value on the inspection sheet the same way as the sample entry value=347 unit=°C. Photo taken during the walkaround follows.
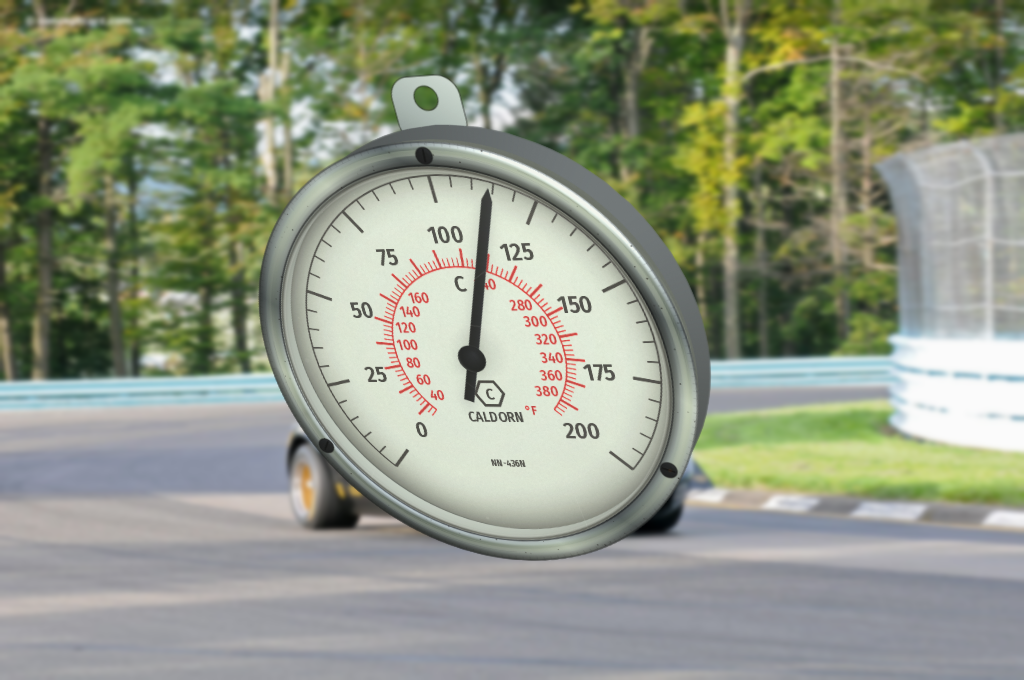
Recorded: value=115 unit=°C
